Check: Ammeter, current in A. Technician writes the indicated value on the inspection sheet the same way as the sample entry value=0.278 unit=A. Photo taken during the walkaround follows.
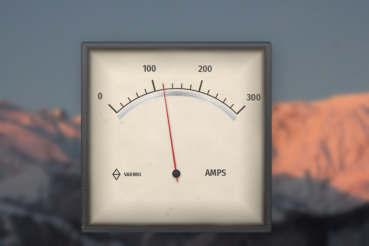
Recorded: value=120 unit=A
